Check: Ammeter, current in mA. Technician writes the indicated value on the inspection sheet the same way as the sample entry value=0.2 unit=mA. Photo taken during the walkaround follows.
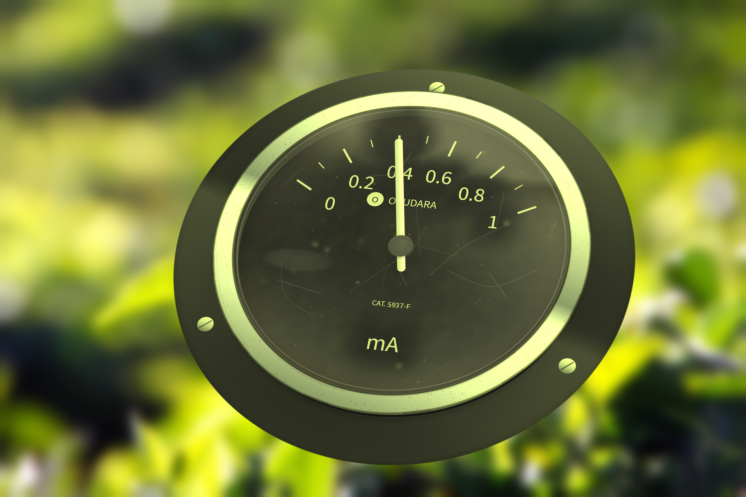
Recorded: value=0.4 unit=mA
